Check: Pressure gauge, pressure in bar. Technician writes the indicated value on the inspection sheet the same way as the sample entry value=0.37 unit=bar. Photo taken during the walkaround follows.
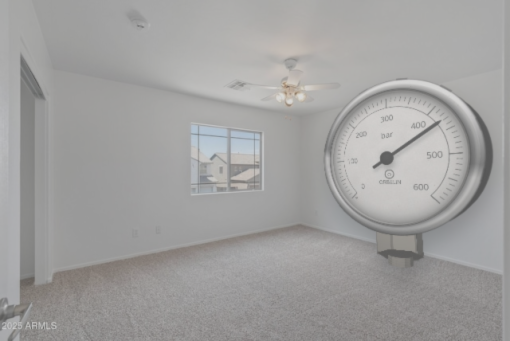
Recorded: value=430 unit=bar
